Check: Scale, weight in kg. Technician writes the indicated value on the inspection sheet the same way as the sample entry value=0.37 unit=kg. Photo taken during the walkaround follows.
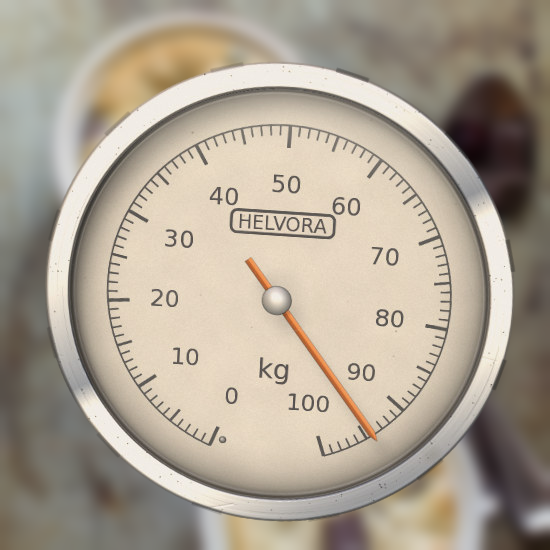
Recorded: value=94 unit=kg
